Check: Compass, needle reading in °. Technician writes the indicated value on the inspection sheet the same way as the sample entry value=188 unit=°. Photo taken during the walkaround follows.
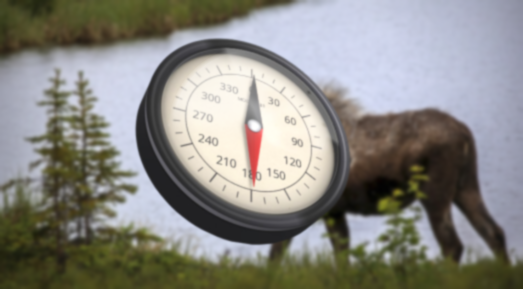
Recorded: value=180 unit=°
